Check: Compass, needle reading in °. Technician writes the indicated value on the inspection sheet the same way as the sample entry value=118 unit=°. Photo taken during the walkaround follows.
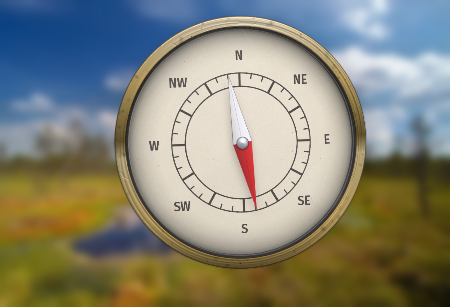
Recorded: value=170 unit=°
